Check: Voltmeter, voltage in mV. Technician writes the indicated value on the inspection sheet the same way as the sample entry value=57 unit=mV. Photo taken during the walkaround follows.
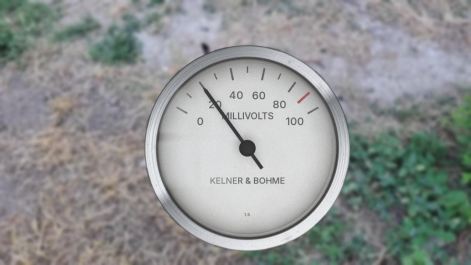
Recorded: value=20 unit=mV
